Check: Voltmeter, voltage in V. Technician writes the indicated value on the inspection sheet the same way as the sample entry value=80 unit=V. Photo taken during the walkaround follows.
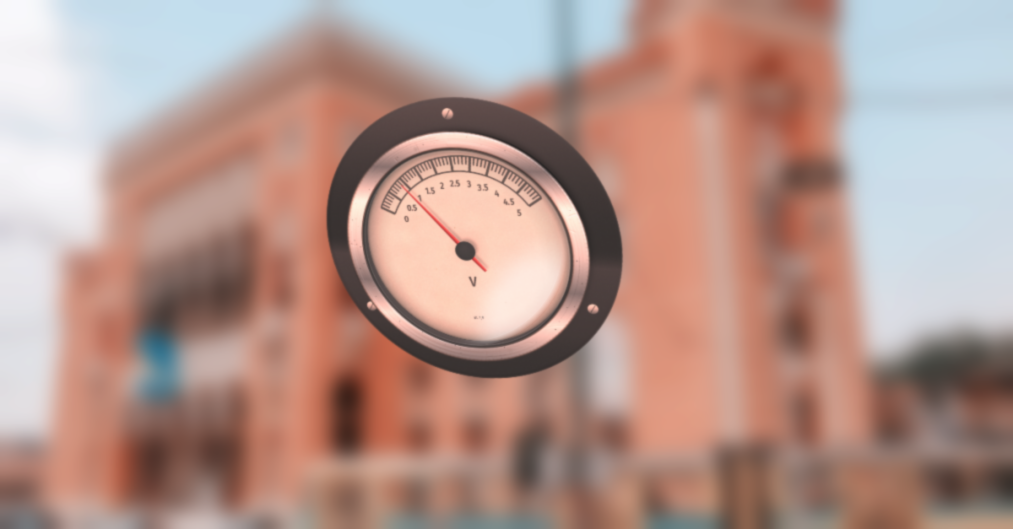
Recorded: value=1 unit=V
